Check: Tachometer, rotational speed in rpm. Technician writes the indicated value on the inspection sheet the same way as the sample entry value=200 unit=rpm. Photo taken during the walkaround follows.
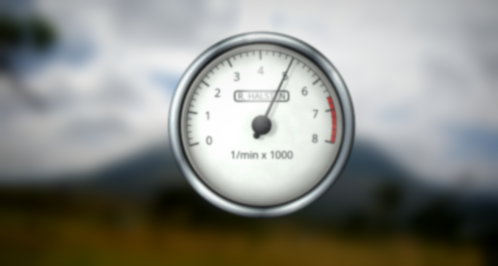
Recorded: value=5000 unit=rpm
